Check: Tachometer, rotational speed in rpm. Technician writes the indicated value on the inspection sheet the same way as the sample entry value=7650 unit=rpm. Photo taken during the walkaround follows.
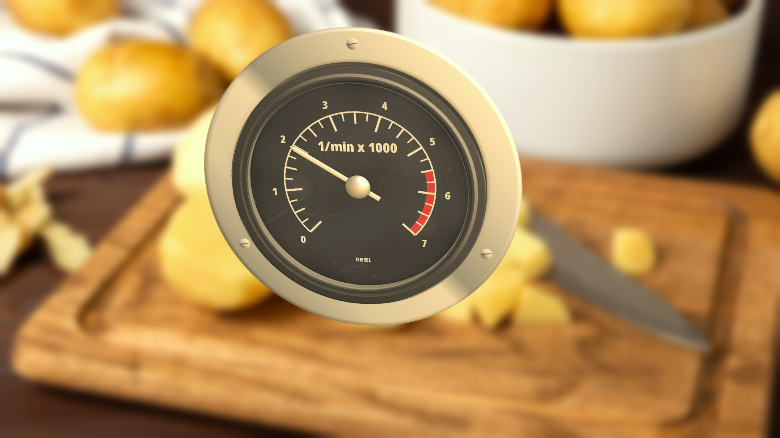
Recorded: value=2000 unit=rpm
